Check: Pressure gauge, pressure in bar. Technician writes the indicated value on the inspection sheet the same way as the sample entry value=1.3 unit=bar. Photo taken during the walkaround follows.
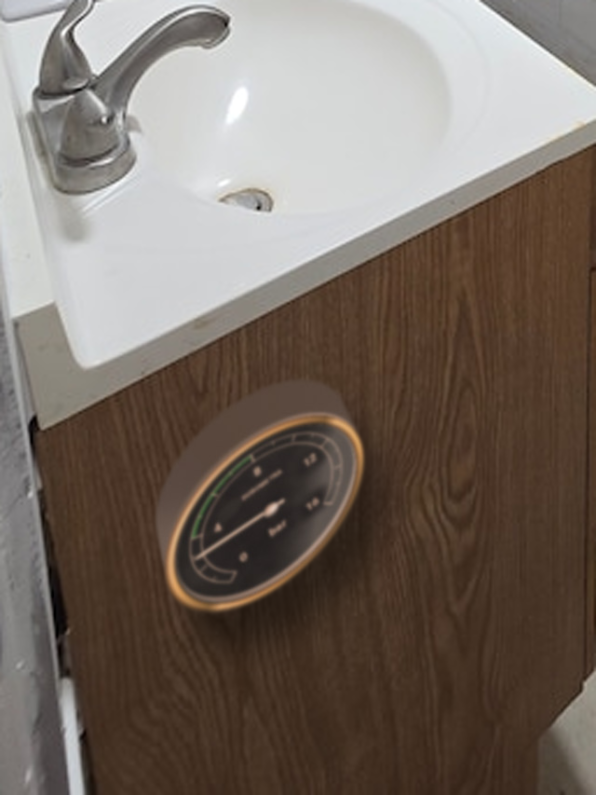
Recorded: value=3 unit=bar
